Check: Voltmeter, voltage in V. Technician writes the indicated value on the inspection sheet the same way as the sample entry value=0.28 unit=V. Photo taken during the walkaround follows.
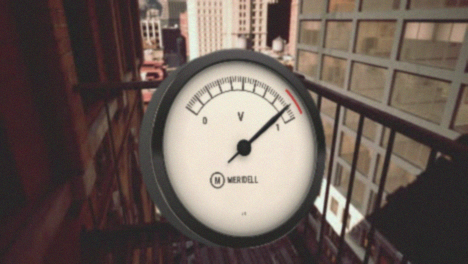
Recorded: value=0.9 unit=V
